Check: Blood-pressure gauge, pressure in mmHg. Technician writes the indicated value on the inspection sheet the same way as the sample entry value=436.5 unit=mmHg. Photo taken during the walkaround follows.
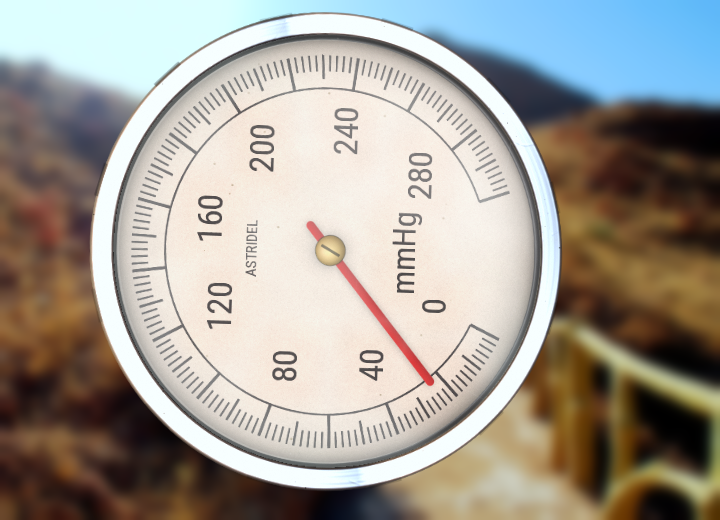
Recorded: value=24 unit=mmHg
